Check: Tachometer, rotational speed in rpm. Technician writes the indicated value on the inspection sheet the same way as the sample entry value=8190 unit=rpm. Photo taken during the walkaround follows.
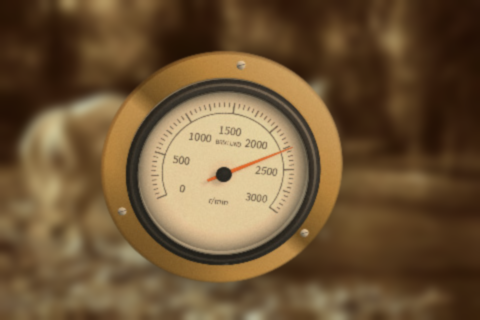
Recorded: value=2250 unit=rpm
